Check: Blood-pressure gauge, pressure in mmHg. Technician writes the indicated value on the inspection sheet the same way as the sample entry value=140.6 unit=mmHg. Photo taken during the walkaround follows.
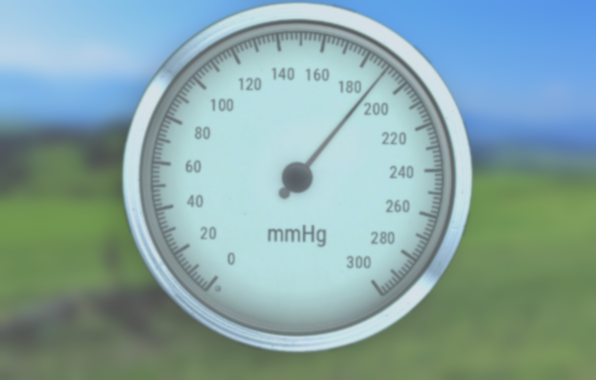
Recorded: value=190 unit=mmHg
